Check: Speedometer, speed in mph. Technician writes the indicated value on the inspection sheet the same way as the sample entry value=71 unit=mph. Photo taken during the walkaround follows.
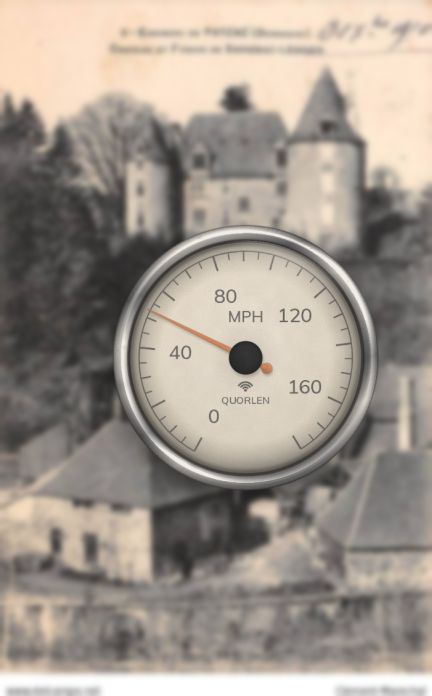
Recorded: value=52.5 unit=mph
